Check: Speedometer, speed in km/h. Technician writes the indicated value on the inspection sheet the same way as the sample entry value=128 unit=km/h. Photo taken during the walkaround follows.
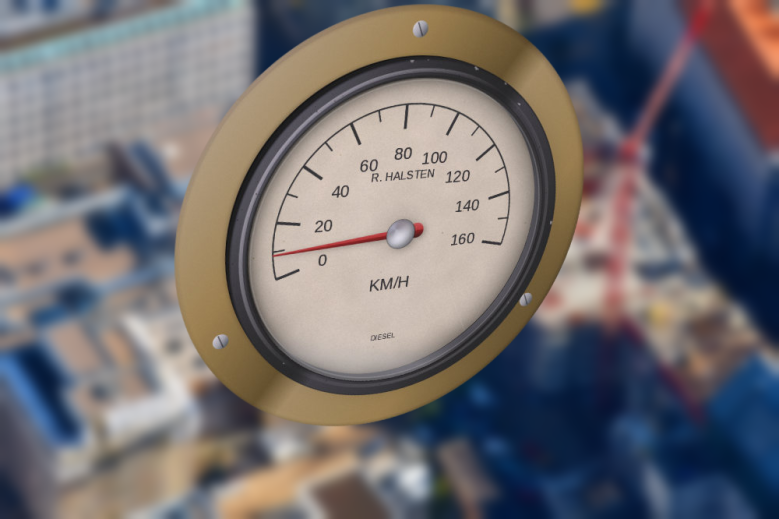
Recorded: value=10 unit=km/h
